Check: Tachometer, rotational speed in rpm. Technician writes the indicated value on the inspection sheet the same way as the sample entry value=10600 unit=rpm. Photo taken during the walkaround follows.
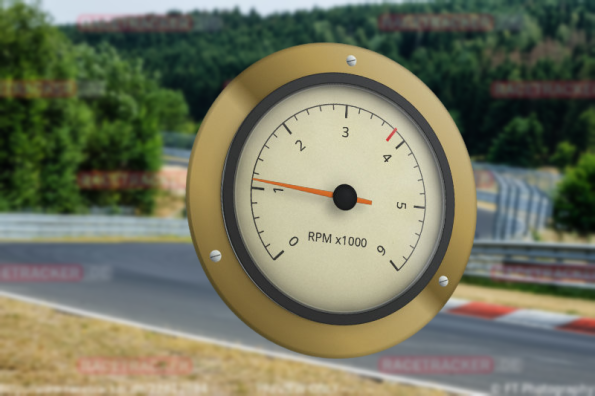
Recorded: value=1100 unit=rpm
